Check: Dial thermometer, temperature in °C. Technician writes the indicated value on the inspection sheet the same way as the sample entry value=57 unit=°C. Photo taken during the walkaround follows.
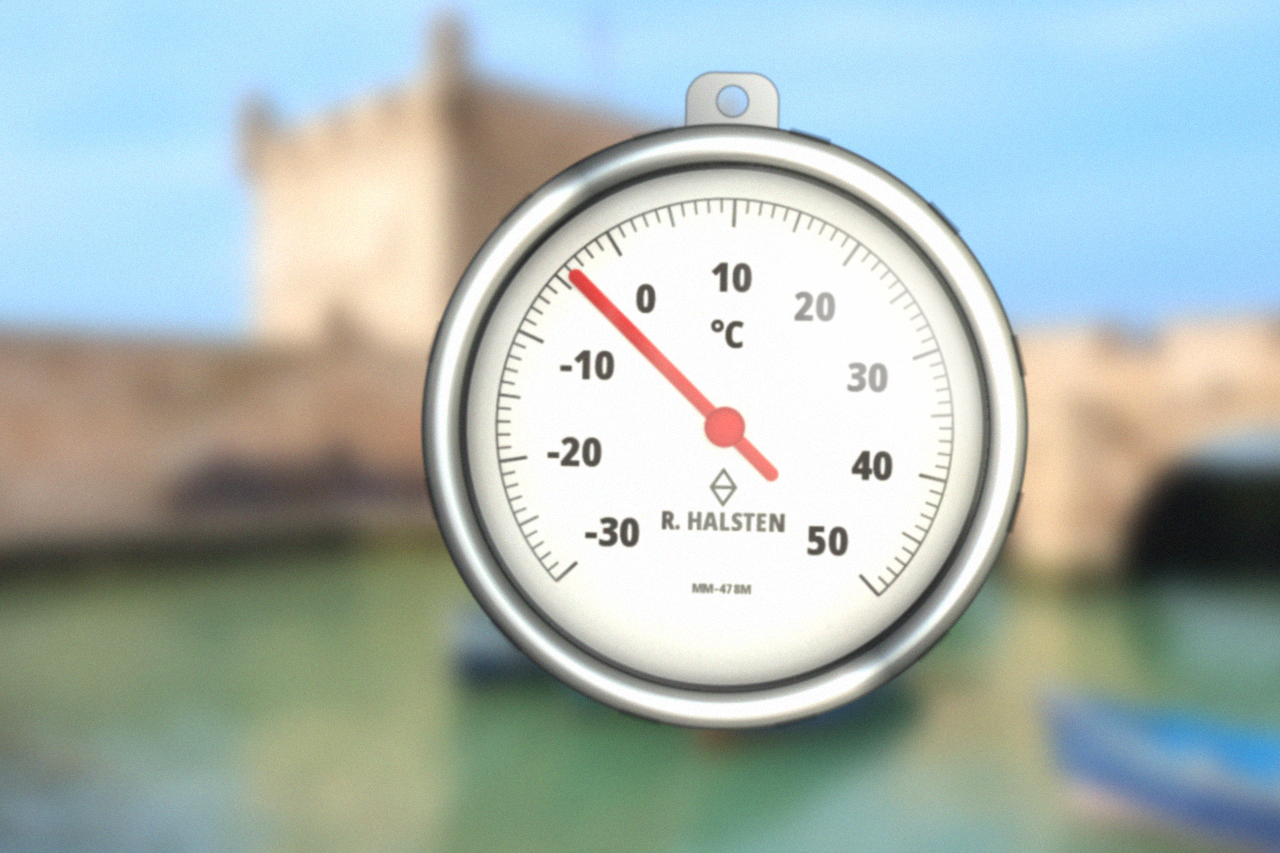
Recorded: value=-4 unit=°C
